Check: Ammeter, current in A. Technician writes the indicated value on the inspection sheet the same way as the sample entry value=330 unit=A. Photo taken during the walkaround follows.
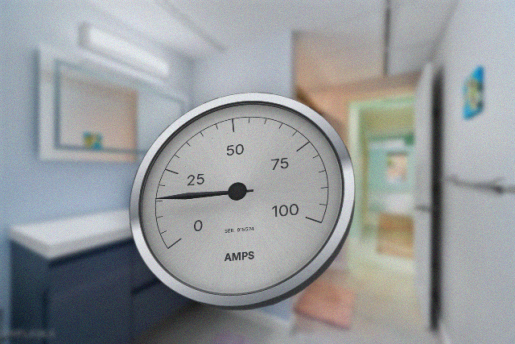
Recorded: value=15 unit=A
